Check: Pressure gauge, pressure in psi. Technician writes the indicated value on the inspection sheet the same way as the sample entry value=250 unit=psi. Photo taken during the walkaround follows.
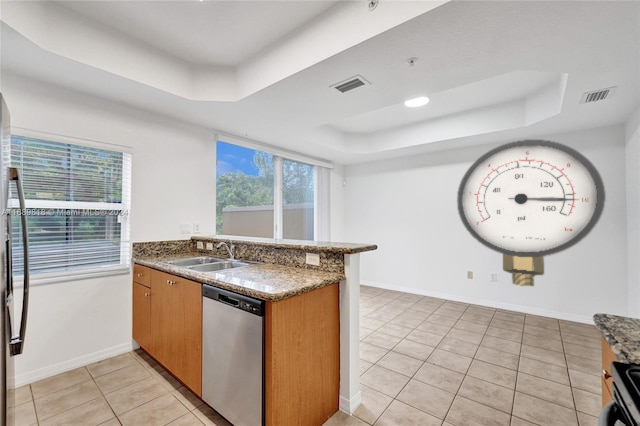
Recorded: value=145 unit=psi
